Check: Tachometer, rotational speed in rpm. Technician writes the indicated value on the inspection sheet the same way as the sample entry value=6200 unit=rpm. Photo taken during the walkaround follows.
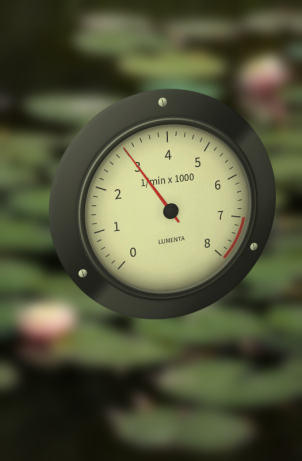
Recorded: value=3000 unit=rpm
